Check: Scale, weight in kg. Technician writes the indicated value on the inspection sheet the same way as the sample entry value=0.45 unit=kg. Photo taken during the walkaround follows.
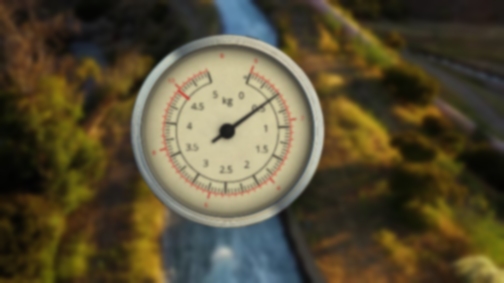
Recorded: value=0.5 unit=kg
